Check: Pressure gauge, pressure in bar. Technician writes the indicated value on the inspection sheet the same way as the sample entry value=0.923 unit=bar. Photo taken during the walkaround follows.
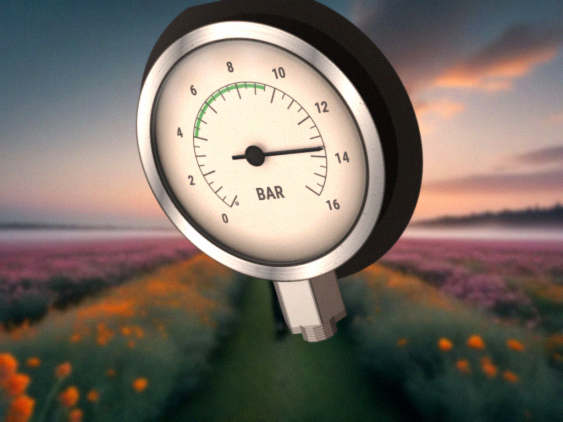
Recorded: value=13.5 unit=bar
